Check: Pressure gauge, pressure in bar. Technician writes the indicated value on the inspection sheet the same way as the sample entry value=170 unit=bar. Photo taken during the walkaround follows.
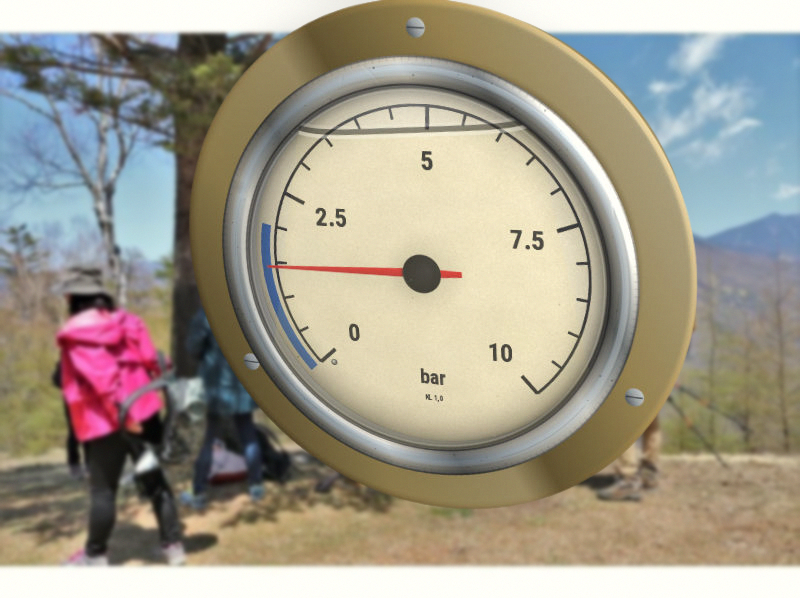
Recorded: value=1.5 unit=bar
